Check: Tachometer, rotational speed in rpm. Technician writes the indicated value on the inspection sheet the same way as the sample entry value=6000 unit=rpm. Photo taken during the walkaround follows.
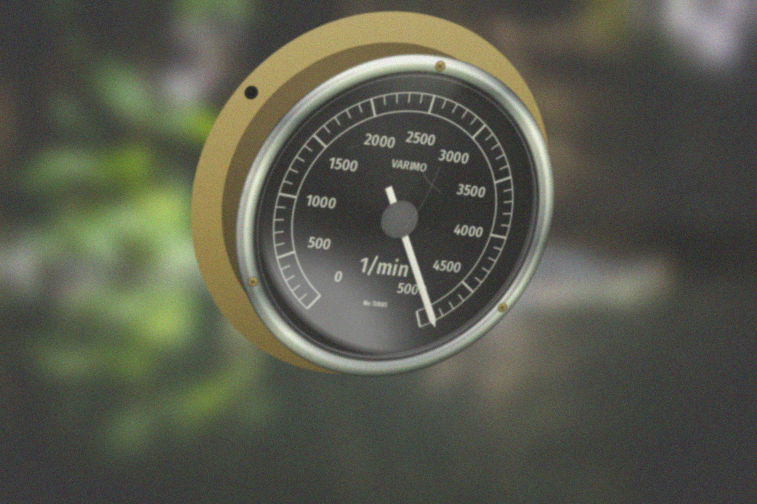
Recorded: value=4900 unit=rpm
